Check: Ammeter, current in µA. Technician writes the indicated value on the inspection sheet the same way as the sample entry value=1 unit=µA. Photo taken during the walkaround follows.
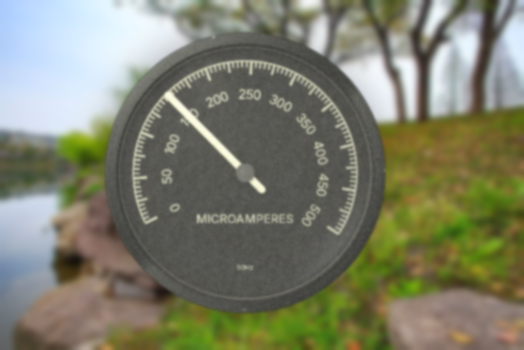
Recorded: value=150 unit=µA
